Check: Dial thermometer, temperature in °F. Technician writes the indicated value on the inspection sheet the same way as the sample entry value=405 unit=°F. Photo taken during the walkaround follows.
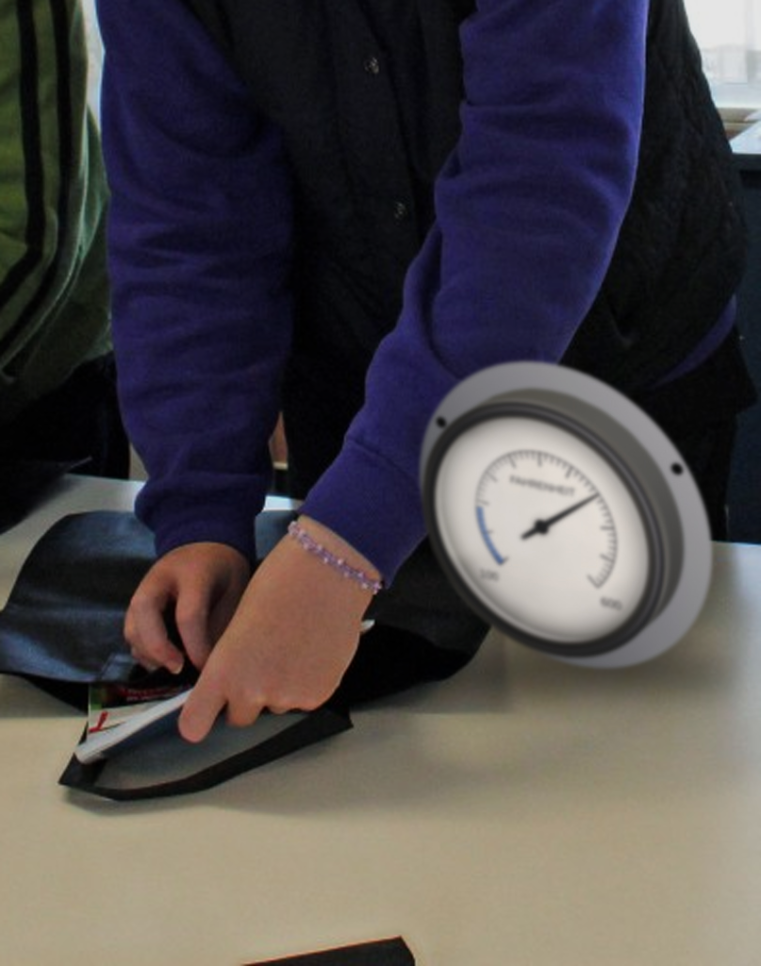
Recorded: value=450 unit=°F
